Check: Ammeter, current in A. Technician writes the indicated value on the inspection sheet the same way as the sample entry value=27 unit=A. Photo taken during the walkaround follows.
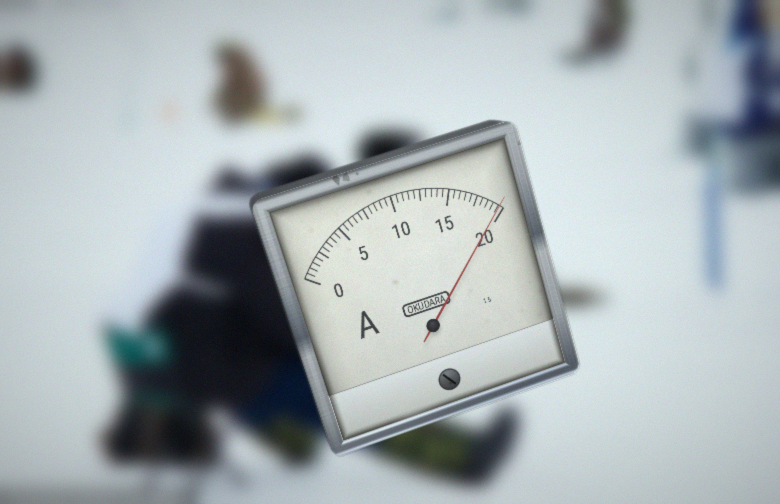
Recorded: value=19.5 unit=A
